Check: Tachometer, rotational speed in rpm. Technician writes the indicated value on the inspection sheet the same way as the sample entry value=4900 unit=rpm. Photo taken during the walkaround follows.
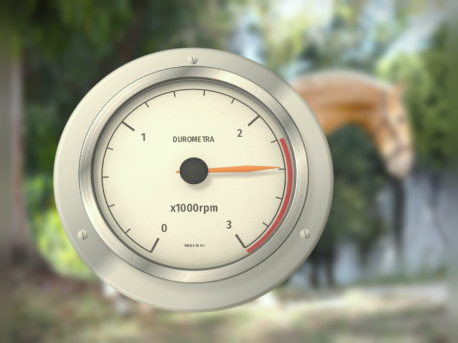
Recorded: value=2400 unit=rpm
